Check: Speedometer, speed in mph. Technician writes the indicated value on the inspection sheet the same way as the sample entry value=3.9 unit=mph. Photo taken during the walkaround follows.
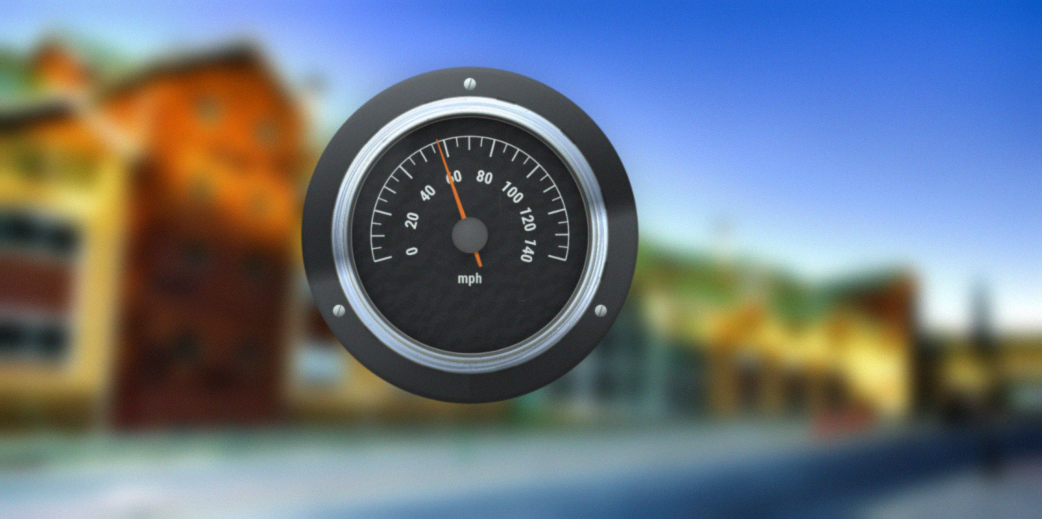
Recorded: value=57.5 unit=mph
